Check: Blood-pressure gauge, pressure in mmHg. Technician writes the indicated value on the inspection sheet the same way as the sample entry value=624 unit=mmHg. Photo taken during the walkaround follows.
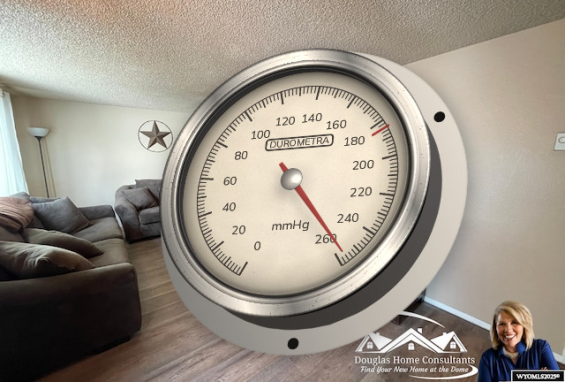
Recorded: value=256 unit=mmHg
